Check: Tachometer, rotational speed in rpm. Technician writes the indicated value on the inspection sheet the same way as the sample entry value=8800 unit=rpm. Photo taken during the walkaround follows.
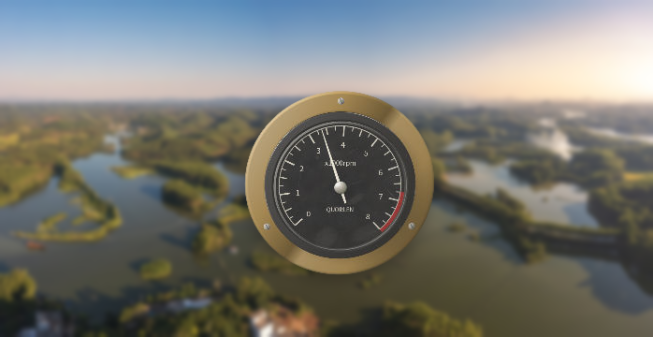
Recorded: value=3375 unit=rpm
